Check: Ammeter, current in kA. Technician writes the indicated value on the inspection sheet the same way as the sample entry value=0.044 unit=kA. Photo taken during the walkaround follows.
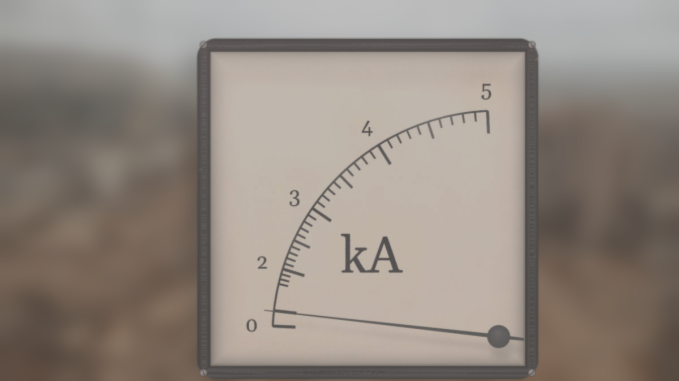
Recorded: value=1 unit=kA
